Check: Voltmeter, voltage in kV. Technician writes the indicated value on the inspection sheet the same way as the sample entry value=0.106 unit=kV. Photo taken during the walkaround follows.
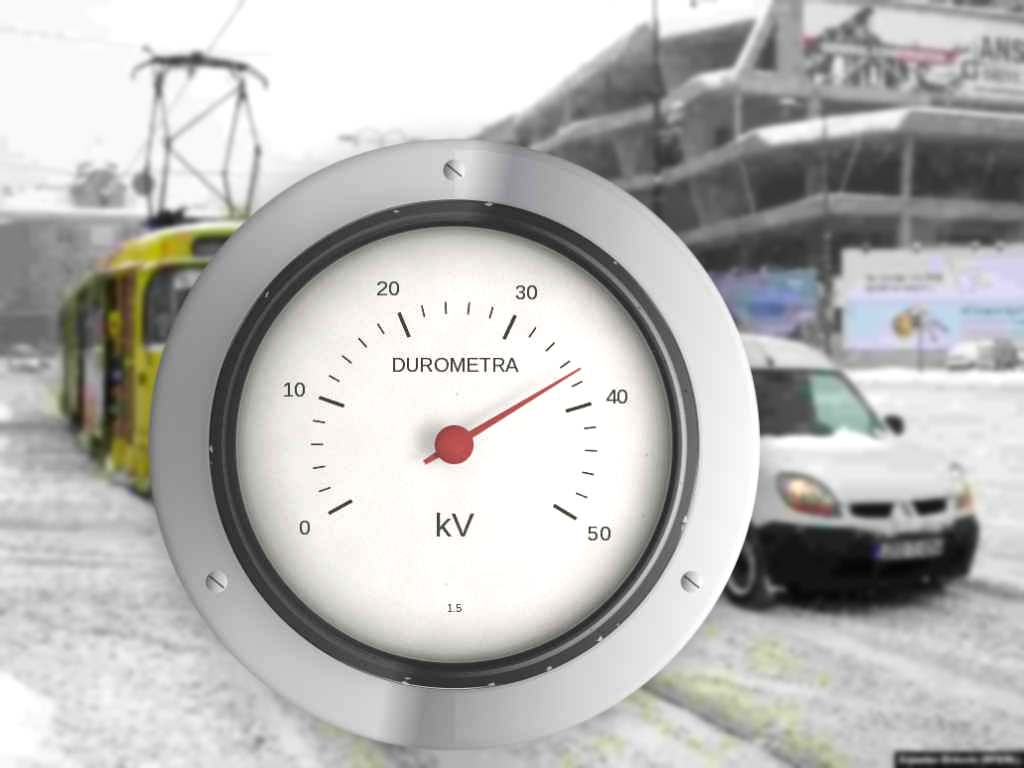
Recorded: value=37 unit=kV
